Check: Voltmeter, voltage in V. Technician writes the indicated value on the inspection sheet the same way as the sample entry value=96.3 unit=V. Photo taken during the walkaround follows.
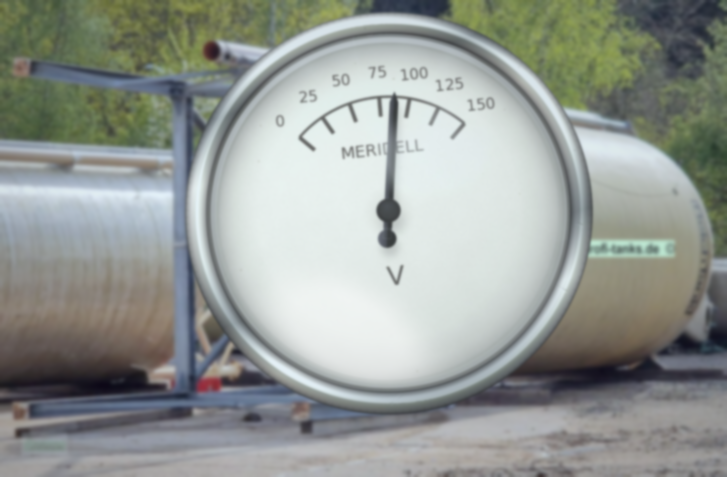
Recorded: value=87.5 unit=V
